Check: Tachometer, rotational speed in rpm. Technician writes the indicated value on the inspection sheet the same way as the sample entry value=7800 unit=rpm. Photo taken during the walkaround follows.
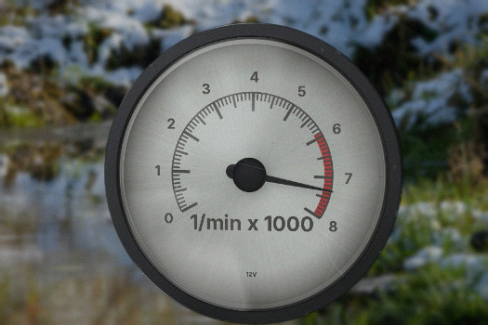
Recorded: value=7300 unit=rpm
